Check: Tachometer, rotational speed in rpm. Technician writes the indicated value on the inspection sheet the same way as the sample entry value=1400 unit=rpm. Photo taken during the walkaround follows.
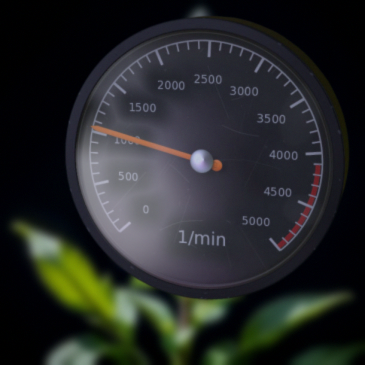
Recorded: value=1050 unit=rpm
